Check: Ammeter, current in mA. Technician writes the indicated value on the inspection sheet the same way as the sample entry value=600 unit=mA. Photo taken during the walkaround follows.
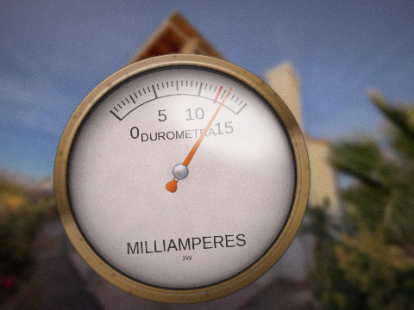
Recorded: value=13 unit=mA
